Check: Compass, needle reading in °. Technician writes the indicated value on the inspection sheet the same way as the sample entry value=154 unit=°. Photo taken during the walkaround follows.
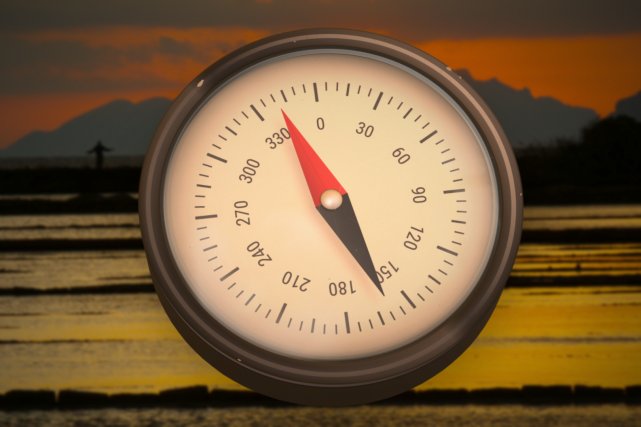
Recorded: value=340 unit=°
